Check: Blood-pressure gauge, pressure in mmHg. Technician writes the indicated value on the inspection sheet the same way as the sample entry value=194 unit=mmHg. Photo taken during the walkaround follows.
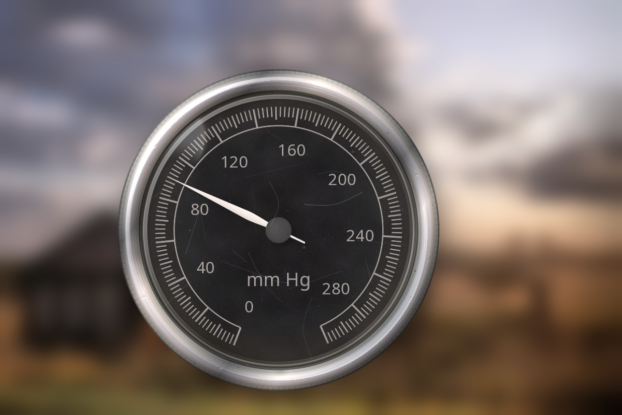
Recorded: value=90 unit=mmHg
